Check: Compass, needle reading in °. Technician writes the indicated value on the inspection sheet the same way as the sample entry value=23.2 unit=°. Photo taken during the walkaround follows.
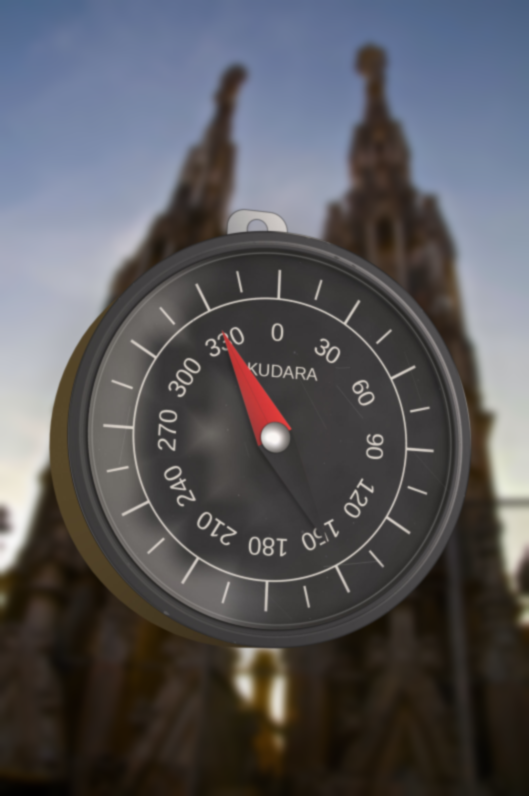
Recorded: value=330 unit=°
